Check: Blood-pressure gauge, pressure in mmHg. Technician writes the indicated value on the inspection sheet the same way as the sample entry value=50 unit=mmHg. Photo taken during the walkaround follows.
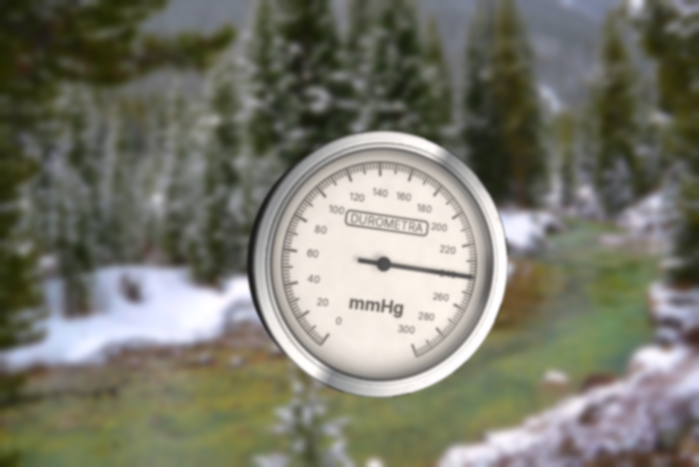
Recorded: value=240 unit=mmHg
